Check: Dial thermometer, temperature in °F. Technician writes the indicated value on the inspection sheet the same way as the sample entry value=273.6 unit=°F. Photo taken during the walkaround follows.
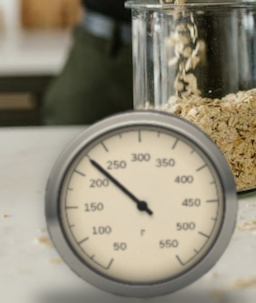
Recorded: value=225 unit=°F
